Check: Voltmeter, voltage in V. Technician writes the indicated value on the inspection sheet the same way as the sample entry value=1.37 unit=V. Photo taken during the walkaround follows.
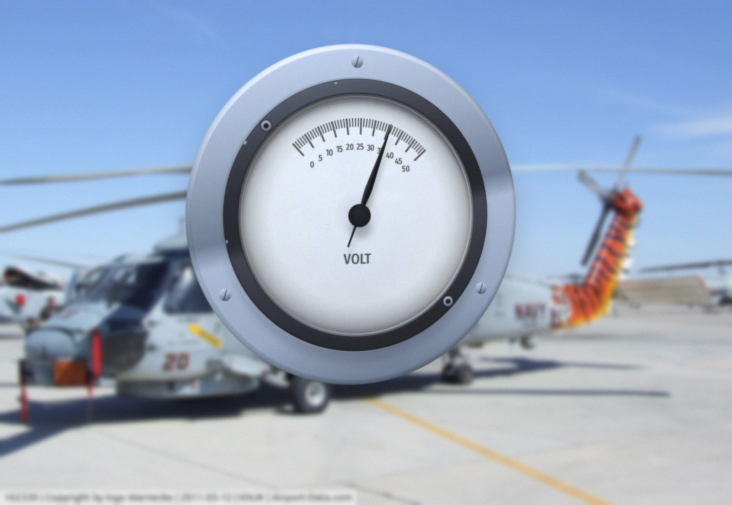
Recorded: value=35 unit=V
